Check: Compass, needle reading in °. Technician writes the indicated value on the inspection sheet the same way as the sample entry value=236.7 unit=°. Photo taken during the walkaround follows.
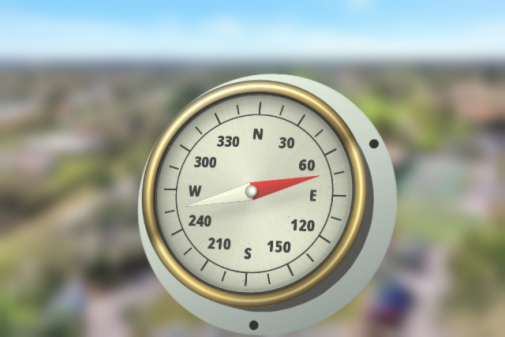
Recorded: value=75 unit=°
